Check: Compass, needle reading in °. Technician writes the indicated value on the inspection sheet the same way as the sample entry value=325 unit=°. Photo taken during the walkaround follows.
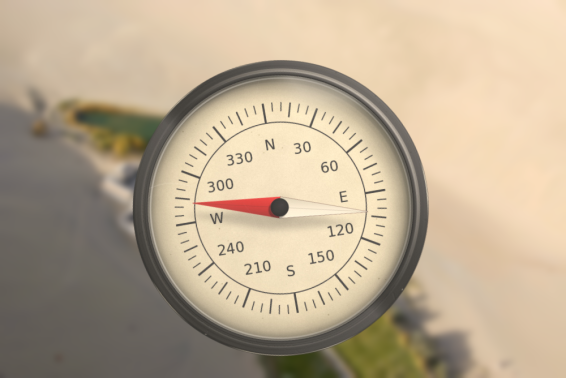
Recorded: value=282.5 unit=°
